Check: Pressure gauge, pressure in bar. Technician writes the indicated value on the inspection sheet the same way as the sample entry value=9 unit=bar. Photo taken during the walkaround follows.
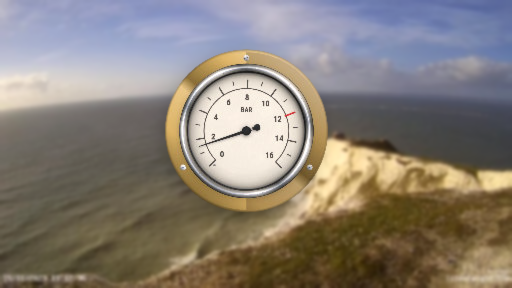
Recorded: value=1.5 unit=bar
